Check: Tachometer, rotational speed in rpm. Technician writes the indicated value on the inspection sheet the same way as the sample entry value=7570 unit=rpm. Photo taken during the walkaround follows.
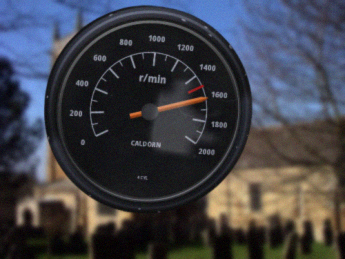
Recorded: value=1600 unit=rpm
